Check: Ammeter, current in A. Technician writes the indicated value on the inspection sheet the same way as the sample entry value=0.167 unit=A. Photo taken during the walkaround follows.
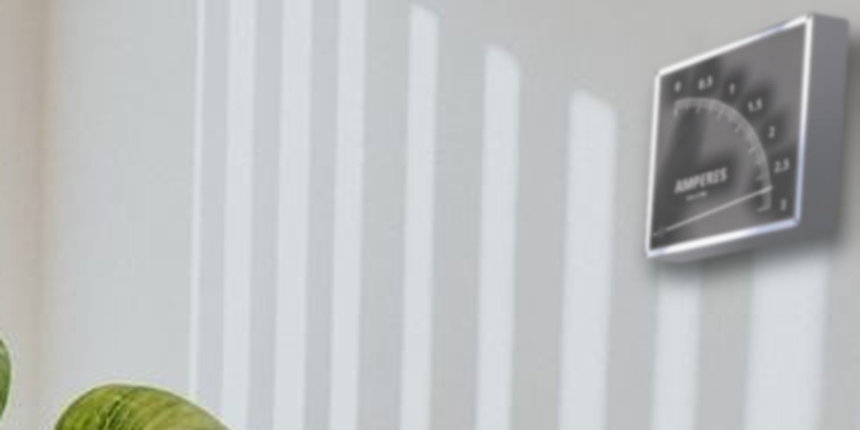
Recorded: value=2.75 unit=A
